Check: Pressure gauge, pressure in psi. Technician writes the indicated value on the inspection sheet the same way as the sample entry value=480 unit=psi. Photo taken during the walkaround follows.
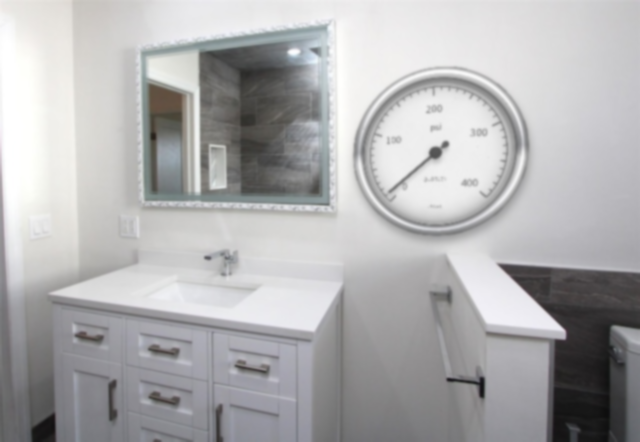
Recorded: value=10 unit=psi
